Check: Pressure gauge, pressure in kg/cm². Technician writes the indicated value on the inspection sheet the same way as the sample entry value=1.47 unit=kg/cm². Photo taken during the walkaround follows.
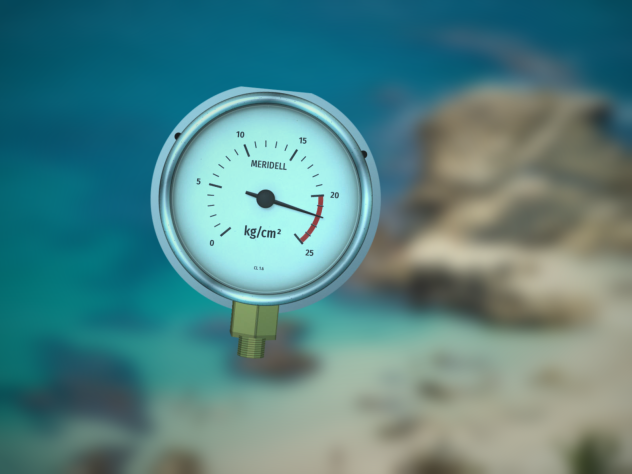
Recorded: value=22 unit=kg/cm²
